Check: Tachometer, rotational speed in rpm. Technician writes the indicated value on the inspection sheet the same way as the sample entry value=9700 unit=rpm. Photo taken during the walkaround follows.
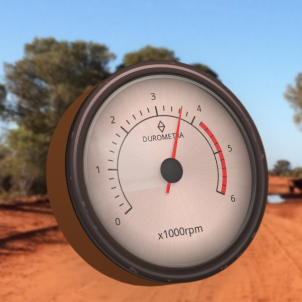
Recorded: value=3600 unit=rpm
